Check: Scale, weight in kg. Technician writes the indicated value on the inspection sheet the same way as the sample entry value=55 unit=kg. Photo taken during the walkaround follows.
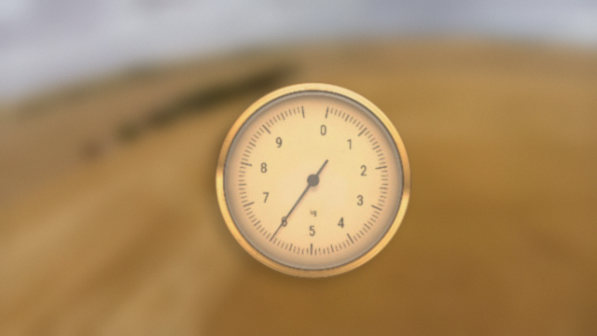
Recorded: value=6 unit=kg
